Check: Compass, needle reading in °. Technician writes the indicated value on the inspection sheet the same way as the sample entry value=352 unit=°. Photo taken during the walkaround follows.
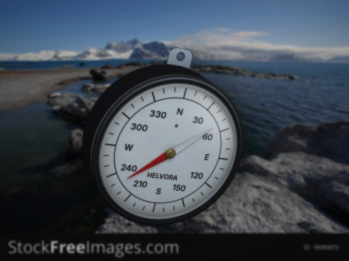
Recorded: value=230 unit=°
